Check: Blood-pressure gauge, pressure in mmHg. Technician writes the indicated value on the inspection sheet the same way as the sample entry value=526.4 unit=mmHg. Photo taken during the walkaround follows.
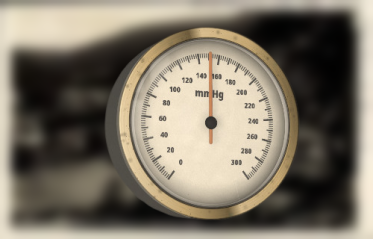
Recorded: value=150 unit=mmHg
